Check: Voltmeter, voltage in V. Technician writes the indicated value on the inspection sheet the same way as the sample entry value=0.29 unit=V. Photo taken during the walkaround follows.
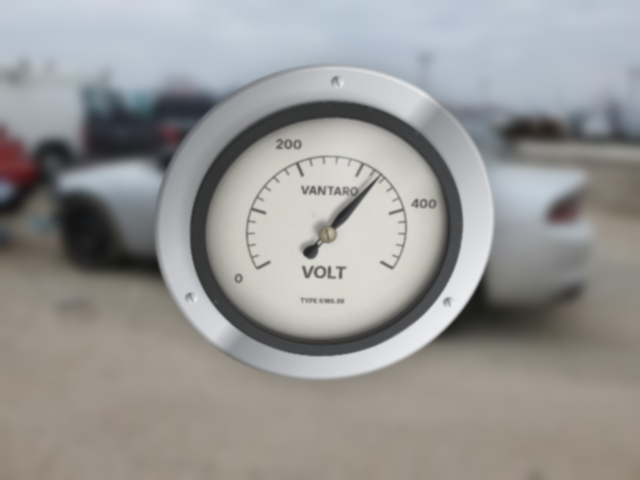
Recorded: value=330 unit=V
